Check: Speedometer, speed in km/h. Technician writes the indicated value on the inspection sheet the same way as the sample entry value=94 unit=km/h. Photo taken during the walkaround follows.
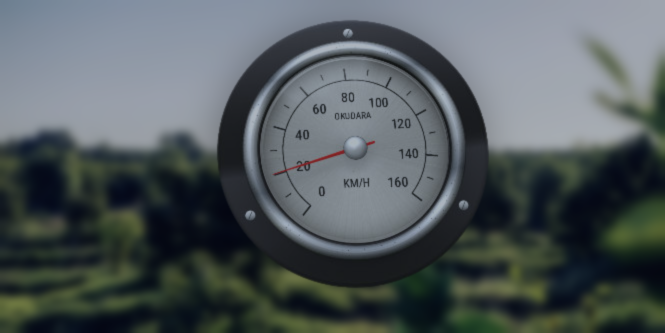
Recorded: value=20 unit=km/h
